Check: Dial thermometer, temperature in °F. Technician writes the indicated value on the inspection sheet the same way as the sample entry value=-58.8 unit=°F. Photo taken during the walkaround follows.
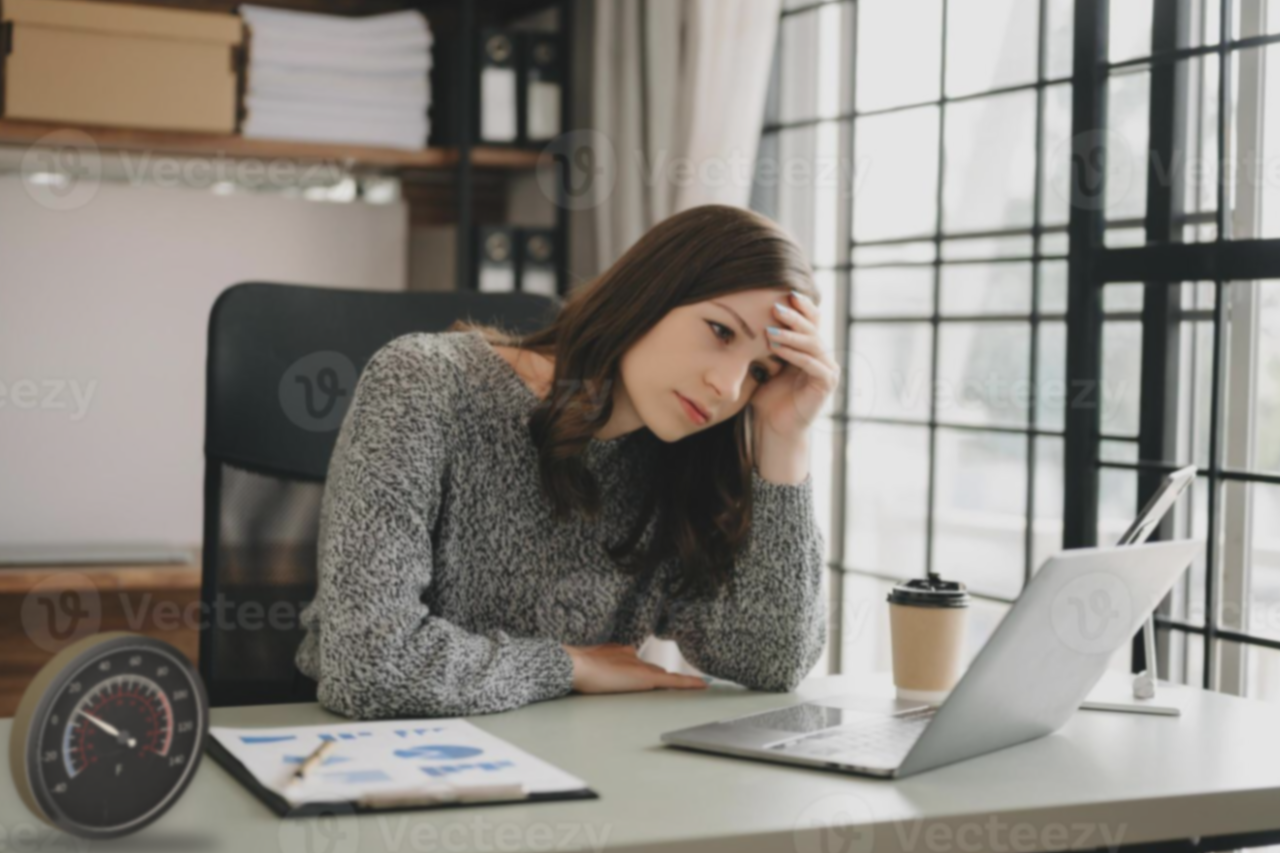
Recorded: value=10 unit=°F
